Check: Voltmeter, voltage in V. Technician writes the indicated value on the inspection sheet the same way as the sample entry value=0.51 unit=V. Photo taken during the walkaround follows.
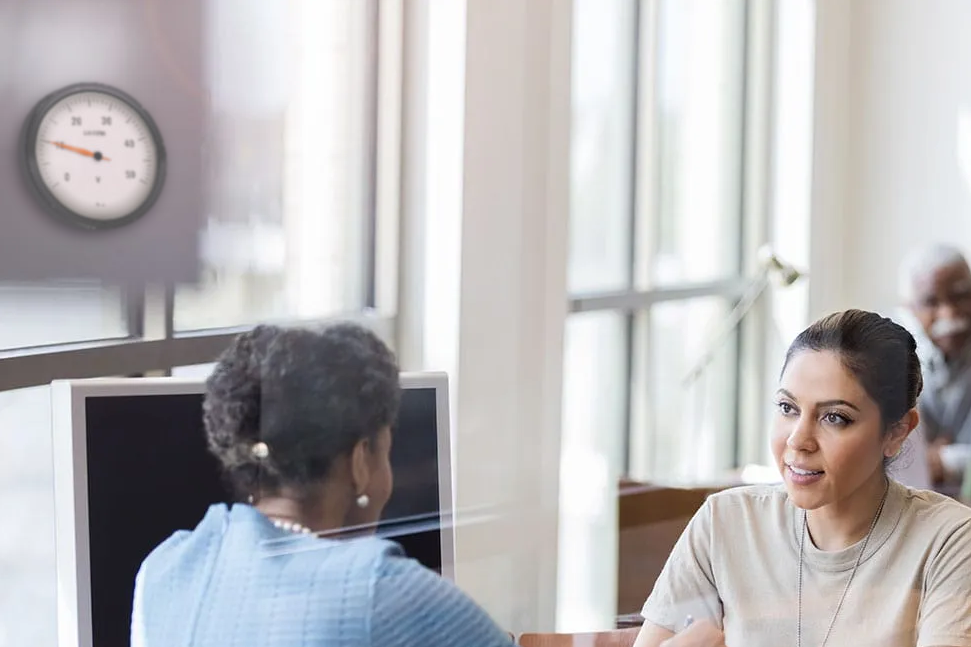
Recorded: value=10 unit=V
